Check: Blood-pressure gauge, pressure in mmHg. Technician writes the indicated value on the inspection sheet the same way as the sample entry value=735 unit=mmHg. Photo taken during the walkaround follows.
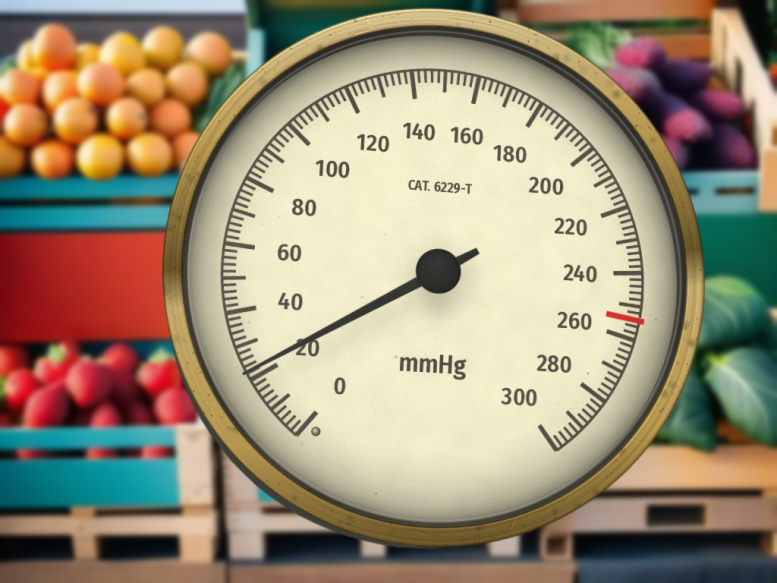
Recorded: value=22 unit=mmHg
